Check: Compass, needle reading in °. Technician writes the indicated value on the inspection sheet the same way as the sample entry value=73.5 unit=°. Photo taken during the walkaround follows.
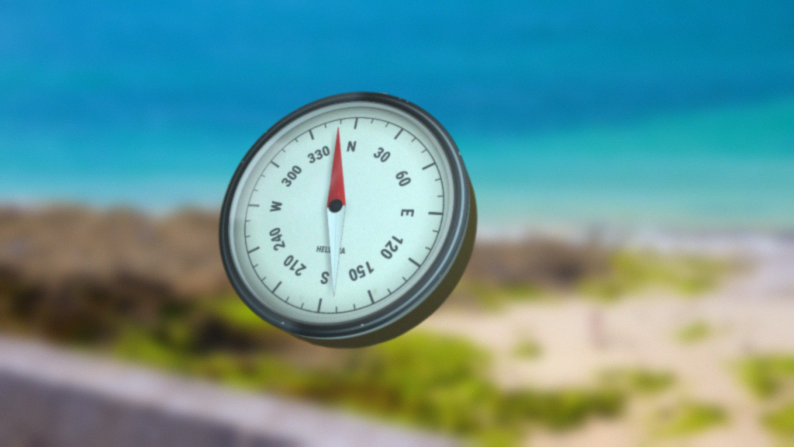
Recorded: value=350 unit=°
